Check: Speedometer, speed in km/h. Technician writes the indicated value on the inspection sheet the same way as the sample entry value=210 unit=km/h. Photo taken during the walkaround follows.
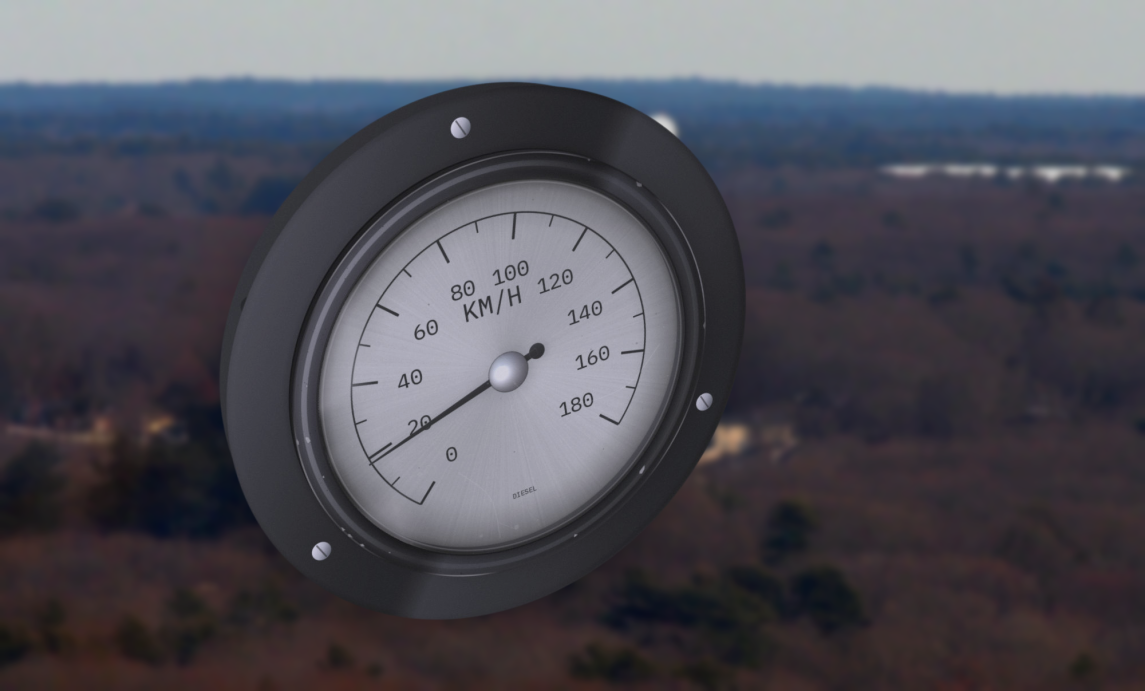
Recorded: value=20 unit=km/h
